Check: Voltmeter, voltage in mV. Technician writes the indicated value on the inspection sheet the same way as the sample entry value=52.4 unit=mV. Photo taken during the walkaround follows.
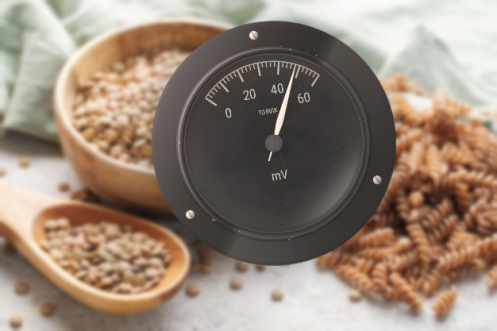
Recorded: value=48 unit=mV
